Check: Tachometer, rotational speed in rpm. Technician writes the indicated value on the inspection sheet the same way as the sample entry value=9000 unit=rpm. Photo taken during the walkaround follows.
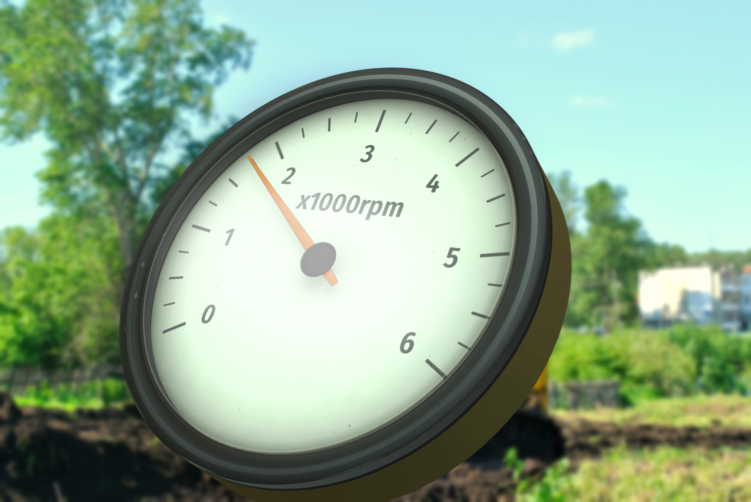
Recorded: value=1750 unit=rpm
